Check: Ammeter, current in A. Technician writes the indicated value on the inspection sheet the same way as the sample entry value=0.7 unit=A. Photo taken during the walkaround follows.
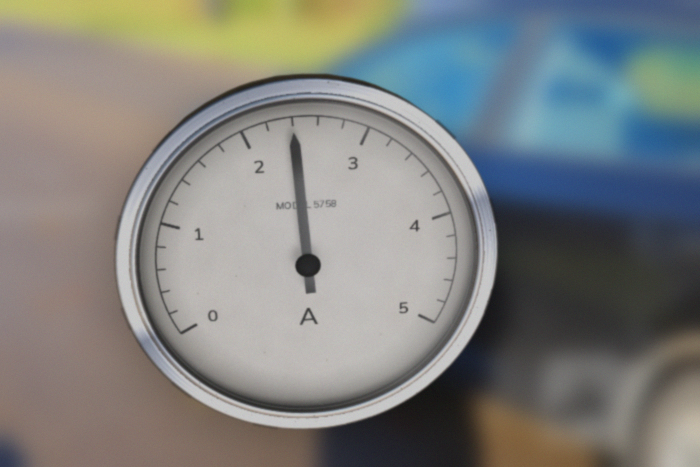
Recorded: value=2.4 unit=A
